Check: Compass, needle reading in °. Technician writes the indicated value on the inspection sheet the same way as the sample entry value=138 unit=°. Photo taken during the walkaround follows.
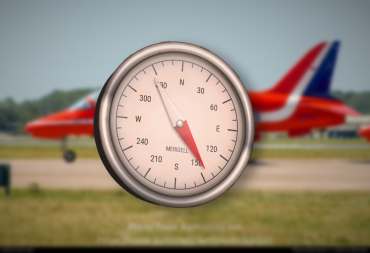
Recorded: value=145 unit=°
